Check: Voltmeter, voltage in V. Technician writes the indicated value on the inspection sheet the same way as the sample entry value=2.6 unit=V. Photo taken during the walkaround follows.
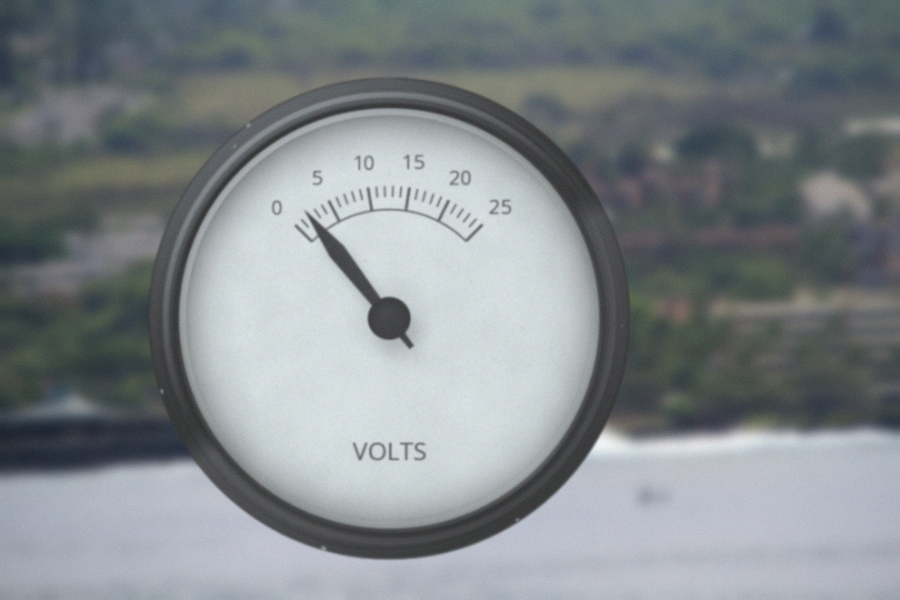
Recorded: value=2 unit=V
